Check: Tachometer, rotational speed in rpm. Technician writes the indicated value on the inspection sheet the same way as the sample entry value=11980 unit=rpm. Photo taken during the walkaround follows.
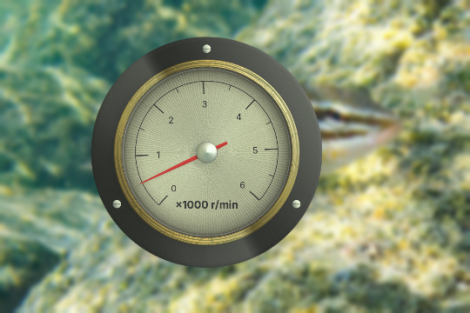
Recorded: value=500 unit=rpm
